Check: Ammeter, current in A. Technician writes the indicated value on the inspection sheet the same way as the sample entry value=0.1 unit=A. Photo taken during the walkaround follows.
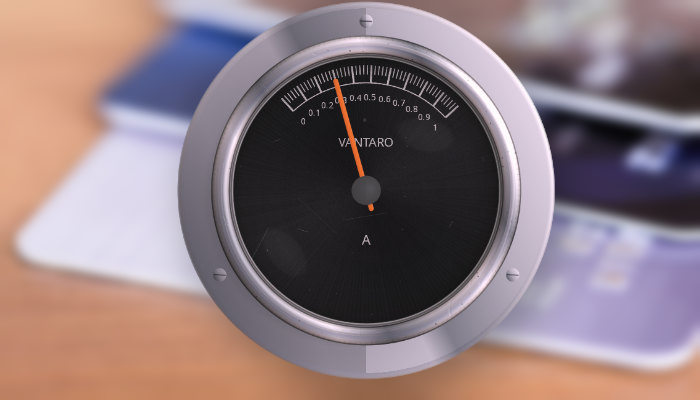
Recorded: value=0.3 unit=A
